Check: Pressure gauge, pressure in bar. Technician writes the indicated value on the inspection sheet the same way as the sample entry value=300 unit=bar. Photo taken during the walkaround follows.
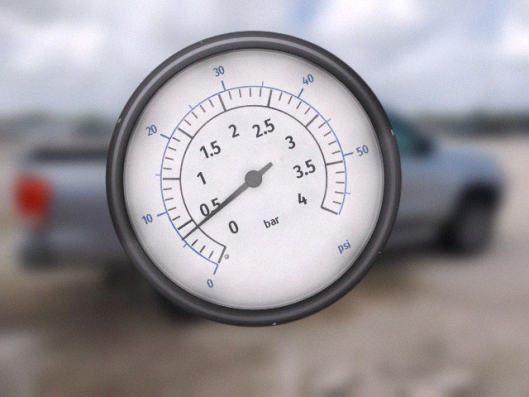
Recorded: value=0.4 unit=bar
